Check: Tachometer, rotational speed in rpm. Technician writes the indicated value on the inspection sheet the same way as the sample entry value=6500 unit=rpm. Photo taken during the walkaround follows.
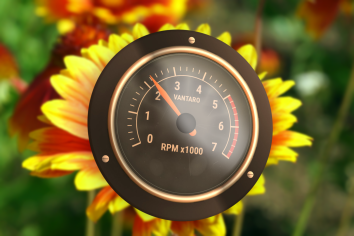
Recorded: value=2200 unit=rpm
